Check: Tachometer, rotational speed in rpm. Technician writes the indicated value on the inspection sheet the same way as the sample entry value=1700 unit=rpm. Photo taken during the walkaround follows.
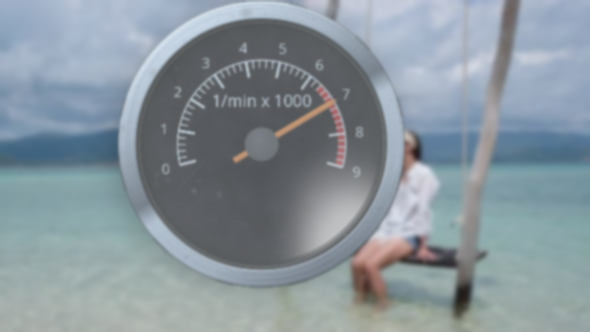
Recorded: value=7000 unit=rpm
